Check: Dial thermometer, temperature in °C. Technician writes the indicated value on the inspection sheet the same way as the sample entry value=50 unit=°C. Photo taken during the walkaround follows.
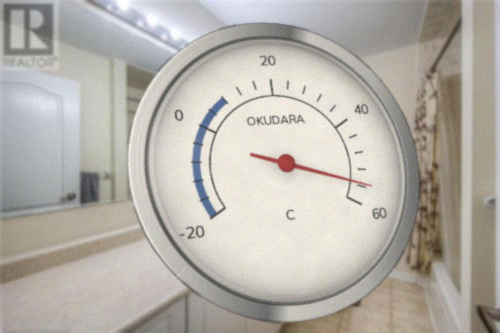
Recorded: value=56 unit=°C
